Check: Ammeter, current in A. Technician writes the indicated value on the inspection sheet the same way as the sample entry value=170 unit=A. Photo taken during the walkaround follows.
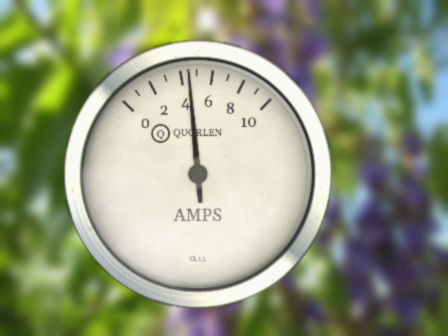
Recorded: value=4.5 unit=A
